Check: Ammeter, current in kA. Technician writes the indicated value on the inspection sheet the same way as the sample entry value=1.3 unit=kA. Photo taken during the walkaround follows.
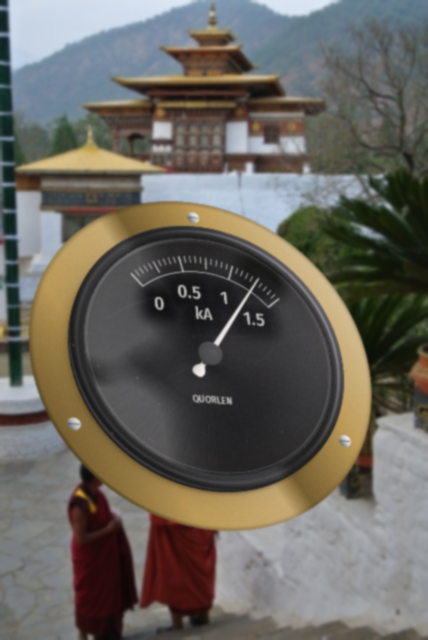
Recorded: value=1.25 unit=kA
